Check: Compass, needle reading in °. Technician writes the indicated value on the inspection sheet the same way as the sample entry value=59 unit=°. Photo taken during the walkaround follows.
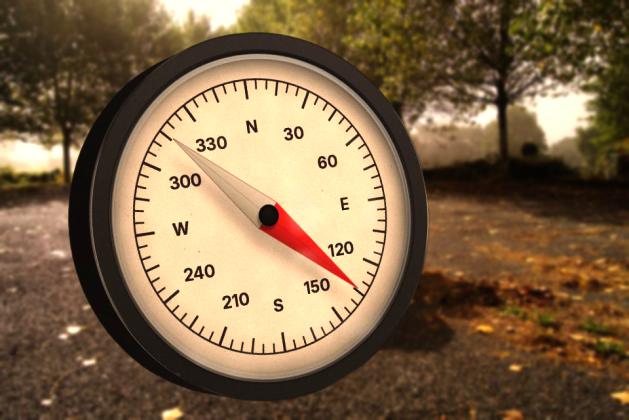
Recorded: value=135 unit=°
